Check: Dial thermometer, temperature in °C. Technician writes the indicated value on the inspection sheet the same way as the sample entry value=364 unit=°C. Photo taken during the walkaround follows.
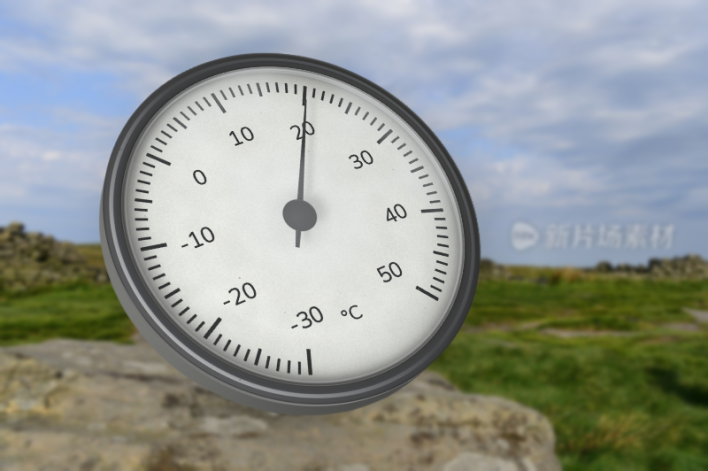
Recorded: value=20 unit=°C
